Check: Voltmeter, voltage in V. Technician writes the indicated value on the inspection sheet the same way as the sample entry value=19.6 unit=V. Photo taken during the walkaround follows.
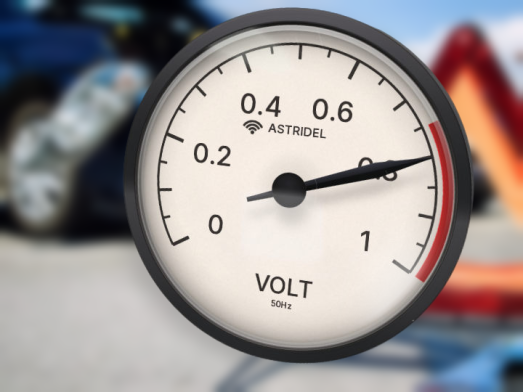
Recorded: value=0.8 unit=V
